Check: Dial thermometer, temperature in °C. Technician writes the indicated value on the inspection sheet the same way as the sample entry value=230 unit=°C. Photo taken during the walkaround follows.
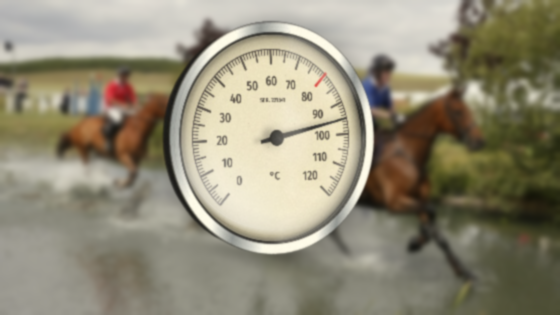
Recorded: value=95 unit=°C
